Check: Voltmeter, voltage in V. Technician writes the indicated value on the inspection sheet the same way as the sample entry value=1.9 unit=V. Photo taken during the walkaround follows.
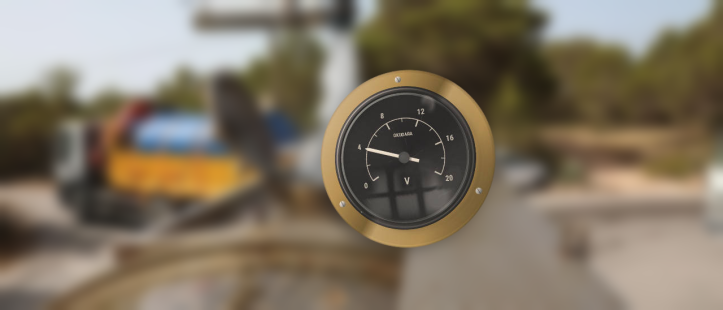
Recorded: value=4 unit=V
